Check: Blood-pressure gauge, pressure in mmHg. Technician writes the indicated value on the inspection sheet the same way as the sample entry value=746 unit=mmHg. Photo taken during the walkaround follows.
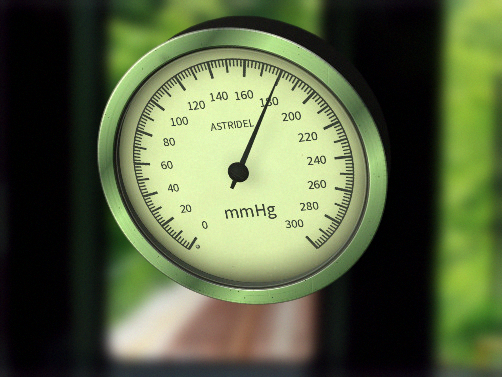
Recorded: value=180 unit=mmHg
